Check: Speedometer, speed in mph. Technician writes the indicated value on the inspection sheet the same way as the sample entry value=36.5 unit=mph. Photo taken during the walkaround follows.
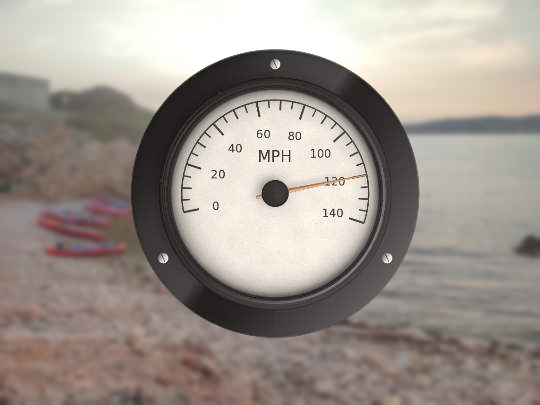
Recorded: value=120 unit=mph
